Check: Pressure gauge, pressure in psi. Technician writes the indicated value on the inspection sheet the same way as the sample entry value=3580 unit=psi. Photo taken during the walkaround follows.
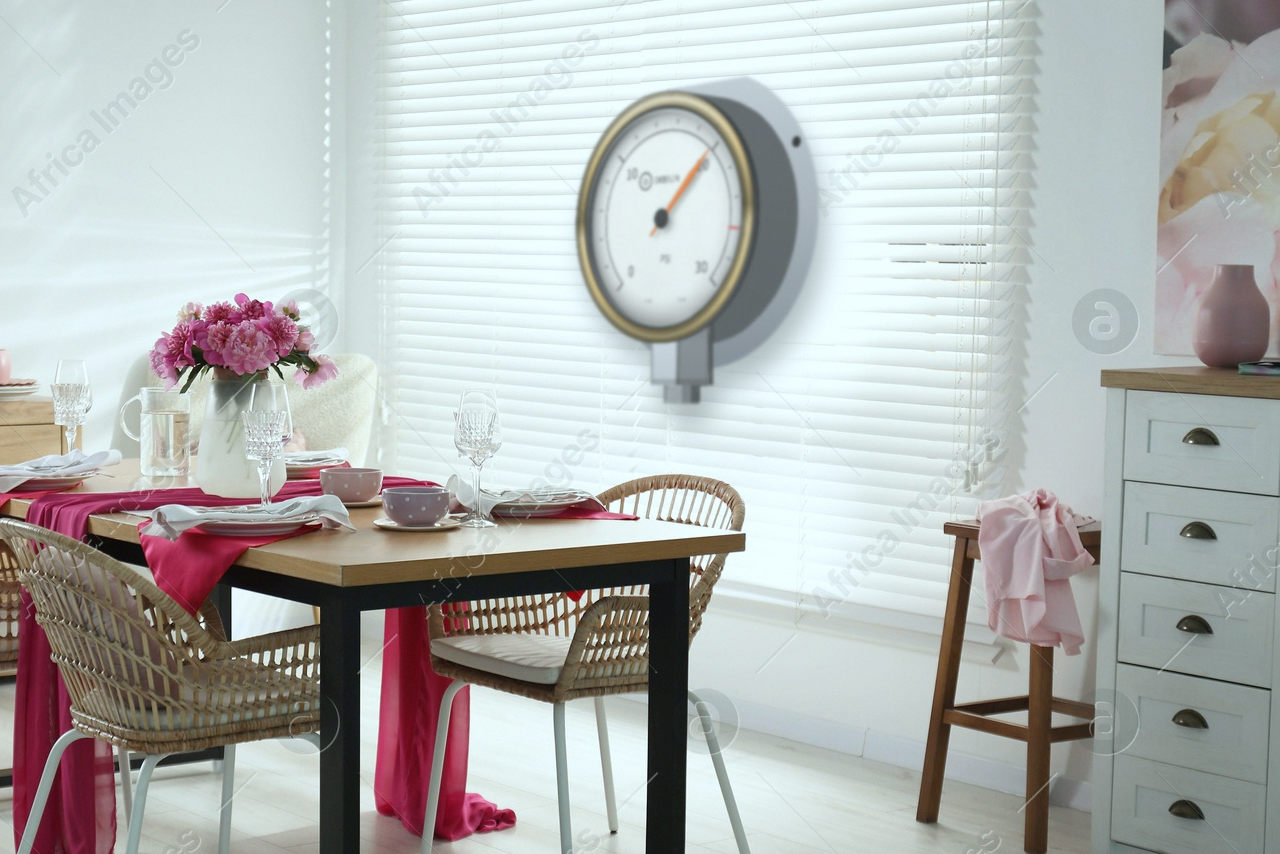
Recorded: value=20 unit=psi
